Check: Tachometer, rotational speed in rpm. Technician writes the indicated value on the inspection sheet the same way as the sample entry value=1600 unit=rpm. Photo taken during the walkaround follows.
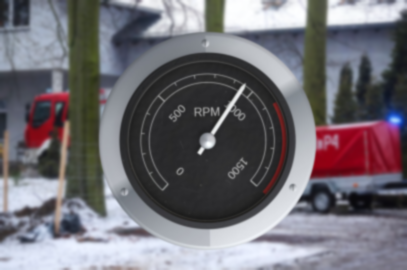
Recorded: value=950 unit=rpm
